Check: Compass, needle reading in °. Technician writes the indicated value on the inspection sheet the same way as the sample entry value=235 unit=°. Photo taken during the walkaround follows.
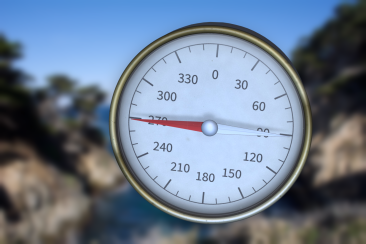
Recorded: value=270 unit=°
